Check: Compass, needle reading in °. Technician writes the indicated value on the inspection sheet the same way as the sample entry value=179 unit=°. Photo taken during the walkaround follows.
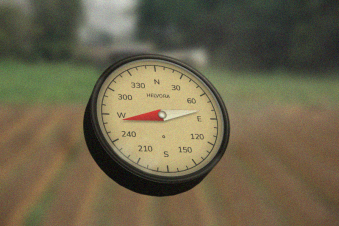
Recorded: value=260 unit=°
